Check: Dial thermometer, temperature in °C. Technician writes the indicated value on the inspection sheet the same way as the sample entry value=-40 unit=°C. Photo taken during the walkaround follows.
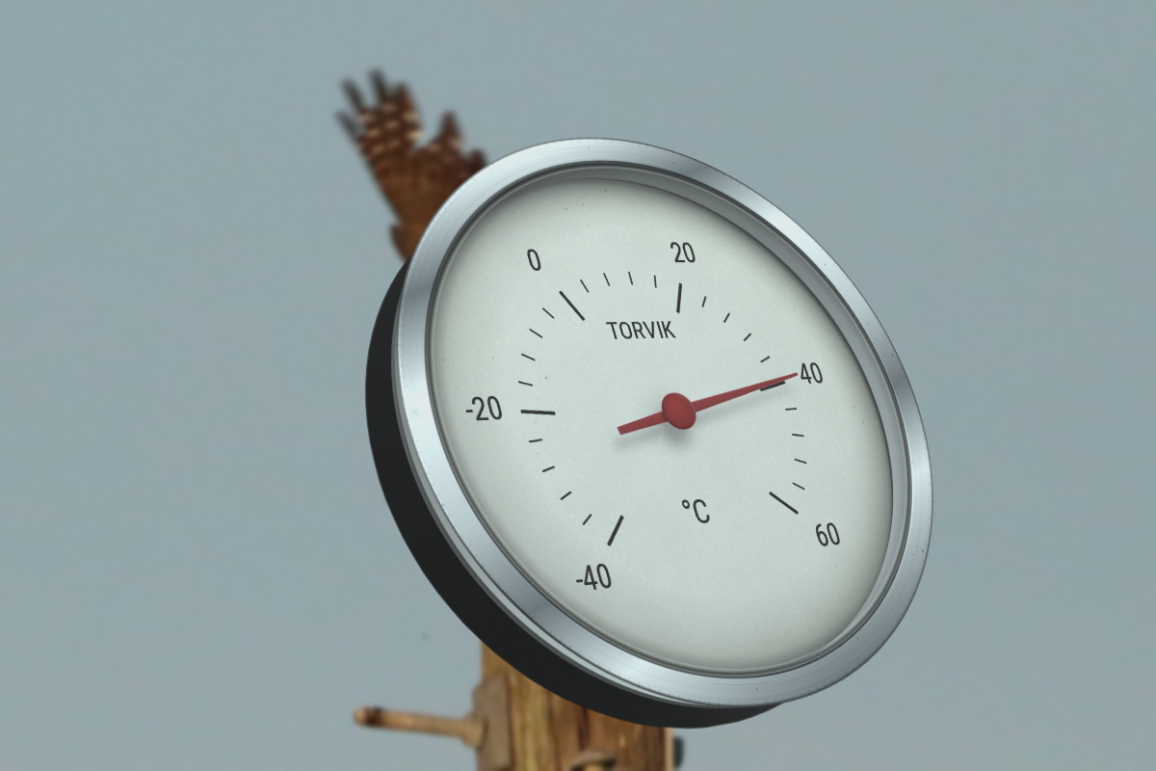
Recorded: value=40 unit=°C
